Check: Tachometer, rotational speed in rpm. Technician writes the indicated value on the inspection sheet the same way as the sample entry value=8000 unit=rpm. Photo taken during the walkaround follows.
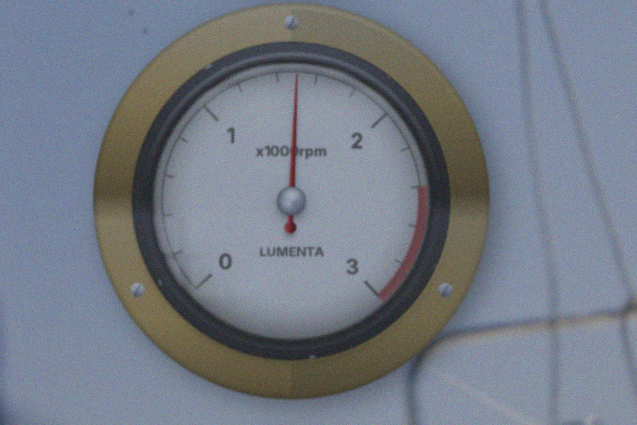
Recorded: value=1500 unit=rpm
